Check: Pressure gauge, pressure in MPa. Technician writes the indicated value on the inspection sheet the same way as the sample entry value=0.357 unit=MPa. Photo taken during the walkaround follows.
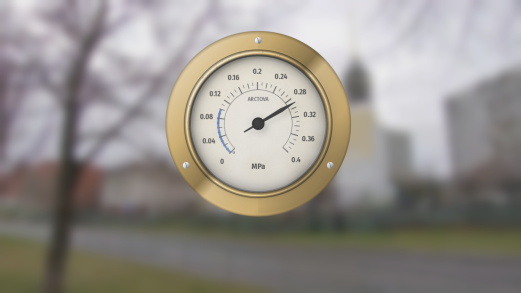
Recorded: value=0.29 unit=MPa
